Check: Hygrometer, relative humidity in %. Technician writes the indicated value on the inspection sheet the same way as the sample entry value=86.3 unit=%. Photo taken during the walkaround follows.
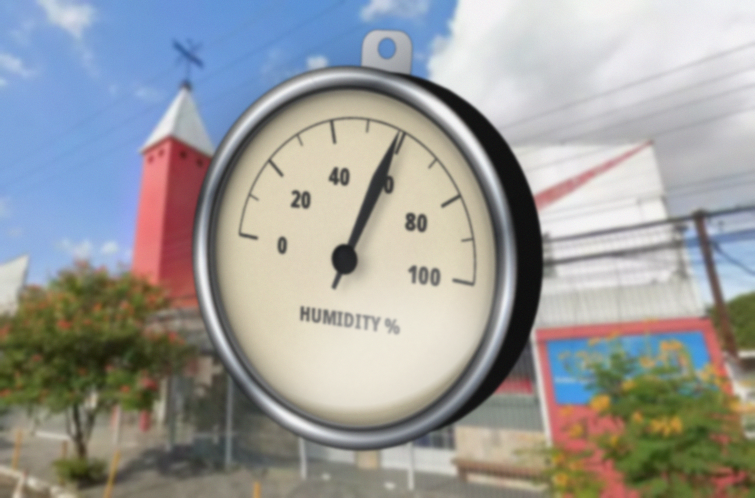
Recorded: value=60 unit=%
